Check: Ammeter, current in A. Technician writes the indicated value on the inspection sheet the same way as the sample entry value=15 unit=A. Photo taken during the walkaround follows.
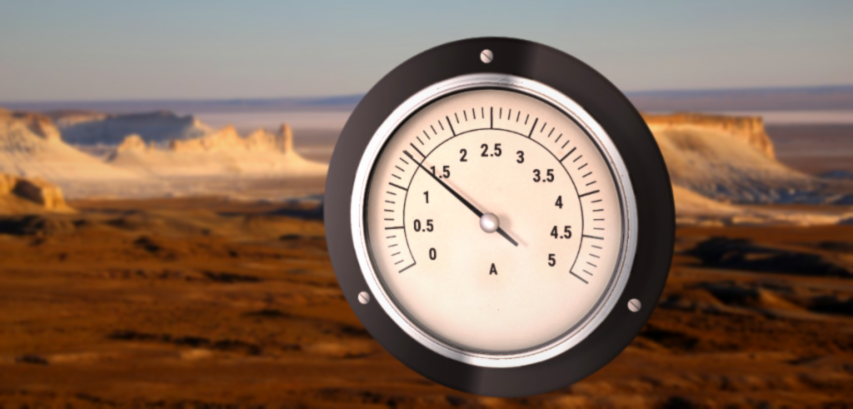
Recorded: value=1.4 unit=A
